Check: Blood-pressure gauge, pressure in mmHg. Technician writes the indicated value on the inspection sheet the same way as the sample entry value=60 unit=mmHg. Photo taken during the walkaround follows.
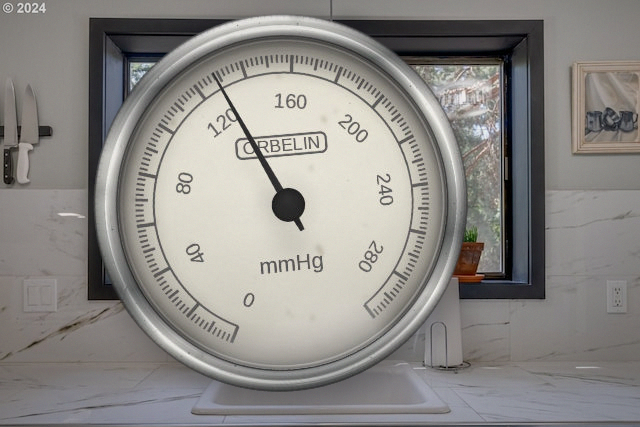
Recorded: value=128 unit=mmHg
